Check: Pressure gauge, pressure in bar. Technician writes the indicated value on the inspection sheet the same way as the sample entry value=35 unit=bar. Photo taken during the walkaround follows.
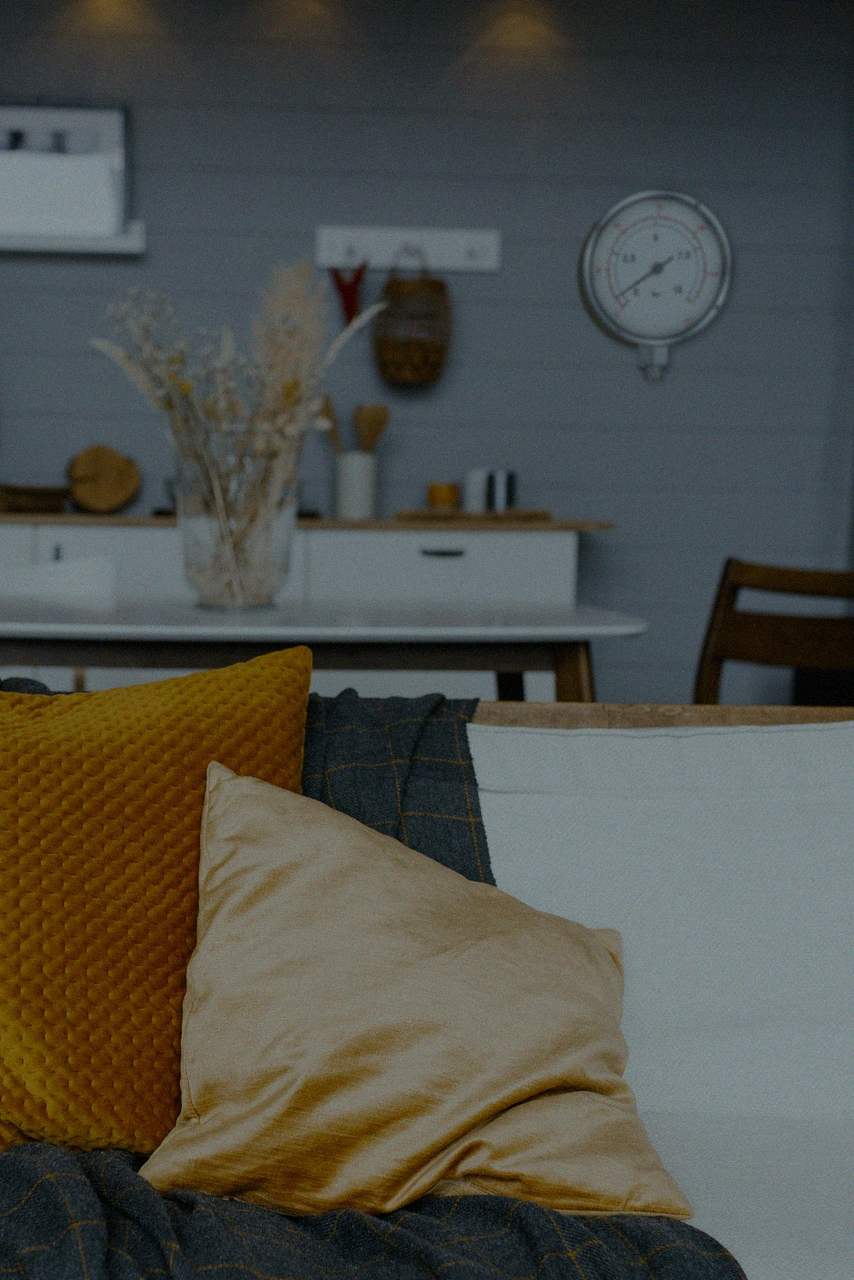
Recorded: value=0.5 unit=bar
